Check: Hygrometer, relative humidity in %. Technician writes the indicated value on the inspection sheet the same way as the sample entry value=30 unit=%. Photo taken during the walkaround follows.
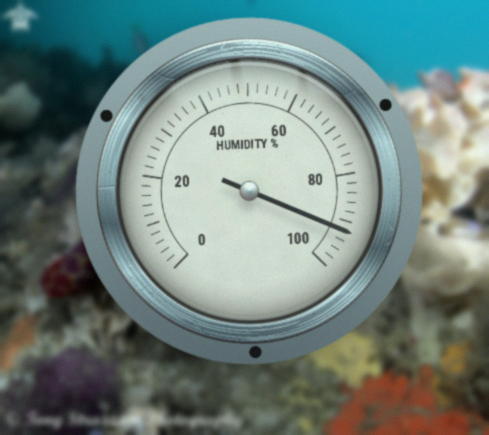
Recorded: value=92 unit=%
